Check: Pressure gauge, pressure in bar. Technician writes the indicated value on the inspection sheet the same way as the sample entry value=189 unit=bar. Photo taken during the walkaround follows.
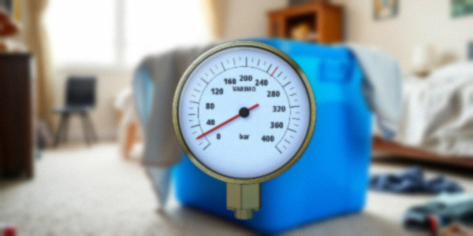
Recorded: value=20 unit=bar
